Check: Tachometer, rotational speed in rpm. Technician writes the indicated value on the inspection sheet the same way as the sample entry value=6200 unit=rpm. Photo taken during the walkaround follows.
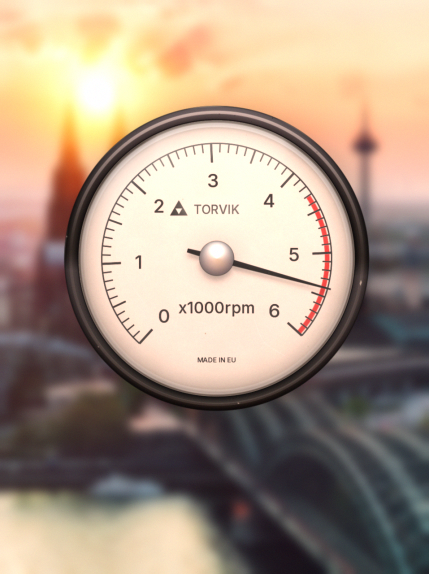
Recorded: value=5400 unit=rpm
